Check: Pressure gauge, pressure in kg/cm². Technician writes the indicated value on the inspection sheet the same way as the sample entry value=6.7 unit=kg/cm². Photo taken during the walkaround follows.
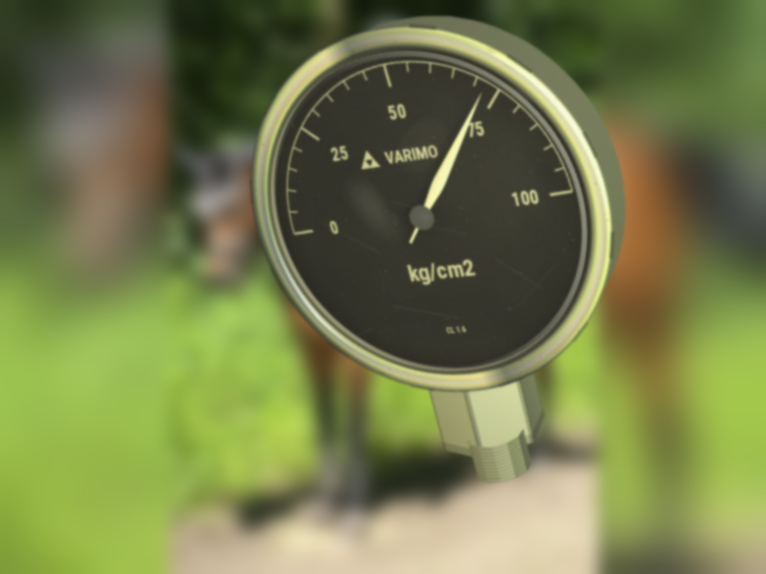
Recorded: value=72.5 unit=kg/cm²
